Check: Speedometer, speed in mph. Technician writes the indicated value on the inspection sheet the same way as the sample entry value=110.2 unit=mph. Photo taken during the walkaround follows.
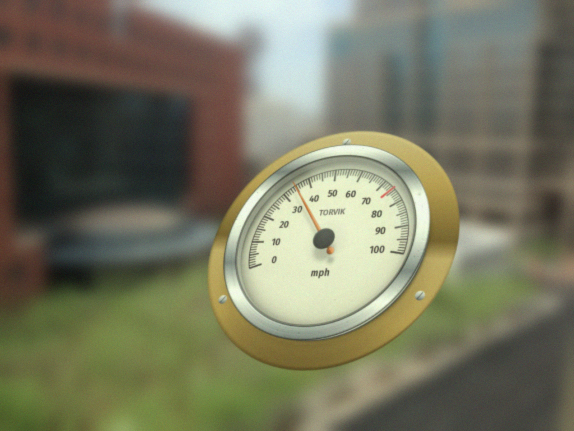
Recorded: value=35 unit=mph
